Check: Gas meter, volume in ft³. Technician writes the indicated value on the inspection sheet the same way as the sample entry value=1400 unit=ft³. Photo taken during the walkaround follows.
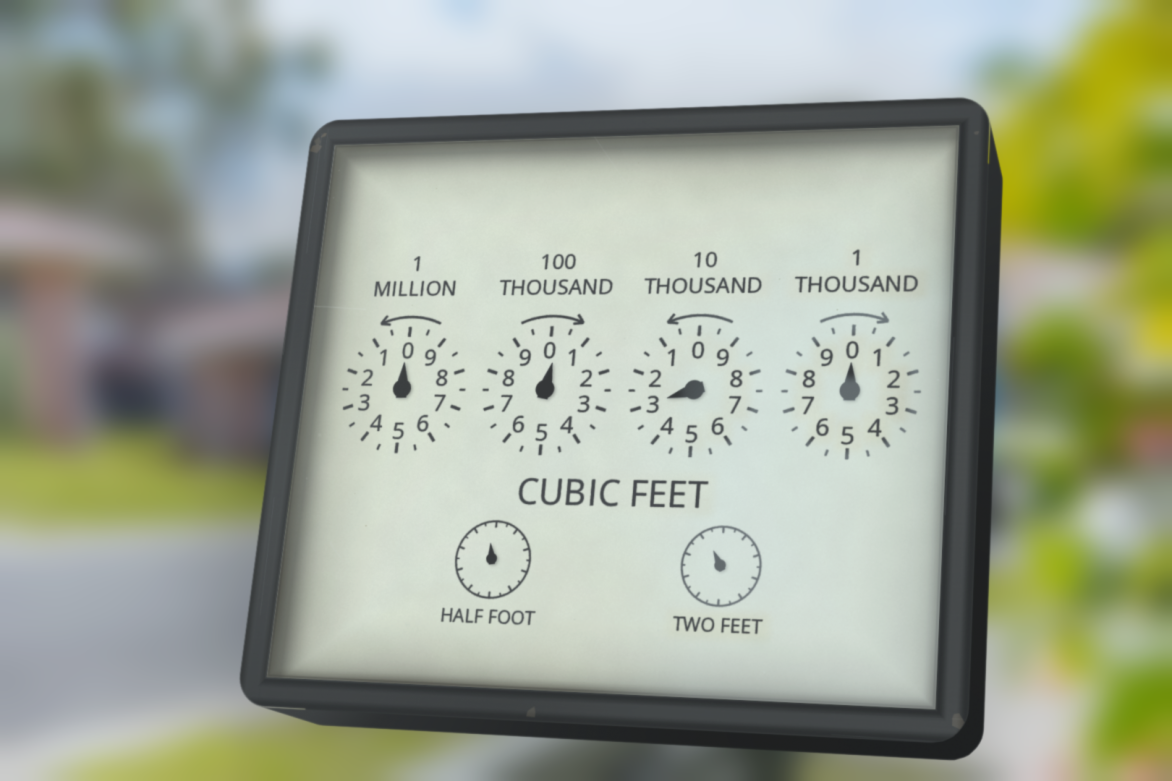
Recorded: value=3000 unit=ft³
